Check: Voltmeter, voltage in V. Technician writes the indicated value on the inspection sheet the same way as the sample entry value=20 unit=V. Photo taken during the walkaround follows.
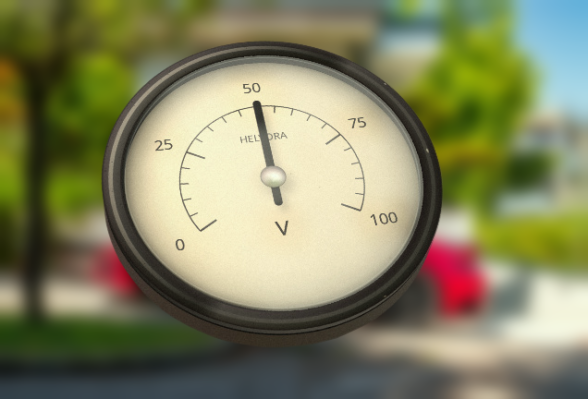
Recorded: value=50 unit=V
